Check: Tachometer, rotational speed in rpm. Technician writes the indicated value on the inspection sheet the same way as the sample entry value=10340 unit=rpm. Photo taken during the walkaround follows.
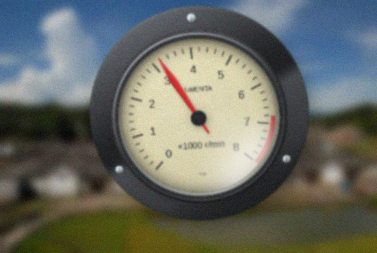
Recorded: value=3200 unit=rpm
